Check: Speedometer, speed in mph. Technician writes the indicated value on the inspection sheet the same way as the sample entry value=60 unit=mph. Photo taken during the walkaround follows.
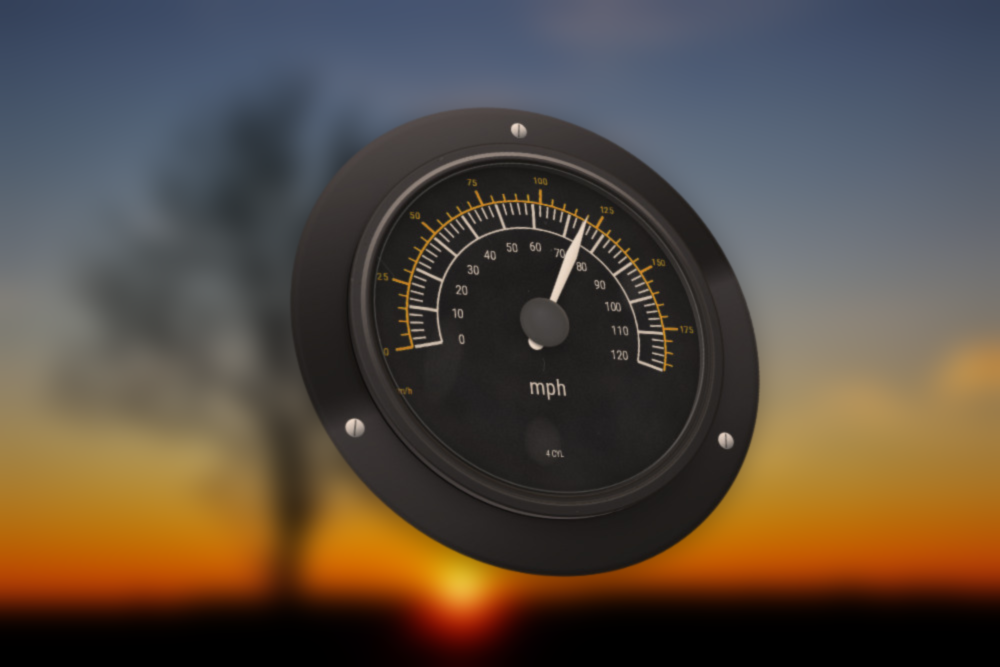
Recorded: value=74 unit=mph
